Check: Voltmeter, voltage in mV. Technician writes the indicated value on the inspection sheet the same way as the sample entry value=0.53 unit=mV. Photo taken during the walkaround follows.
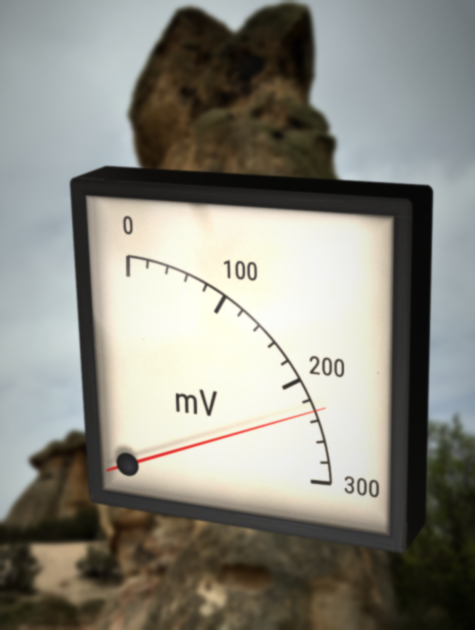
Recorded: value=230 unit=mV
